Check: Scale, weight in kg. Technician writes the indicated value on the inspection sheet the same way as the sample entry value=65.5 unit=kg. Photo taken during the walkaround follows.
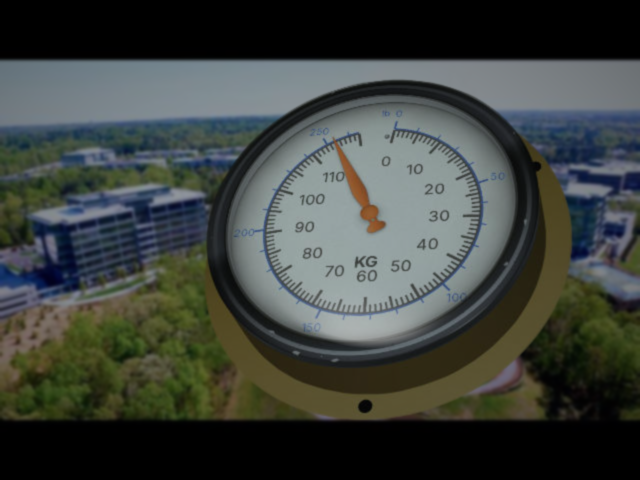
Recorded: value=115 unit=kg
